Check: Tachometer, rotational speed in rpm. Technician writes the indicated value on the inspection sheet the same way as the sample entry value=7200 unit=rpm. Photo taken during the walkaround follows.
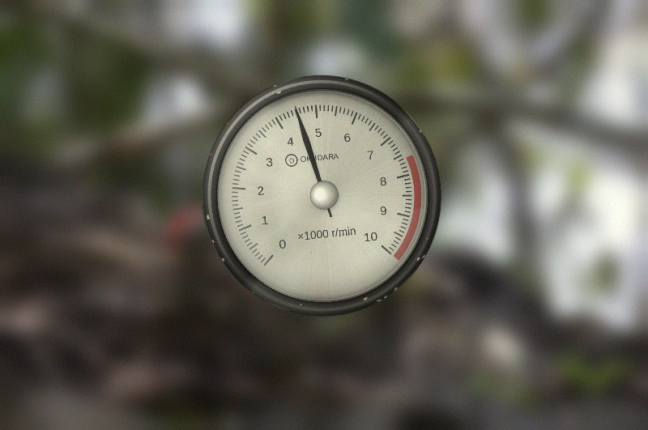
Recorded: value=4500 unit=rpm
